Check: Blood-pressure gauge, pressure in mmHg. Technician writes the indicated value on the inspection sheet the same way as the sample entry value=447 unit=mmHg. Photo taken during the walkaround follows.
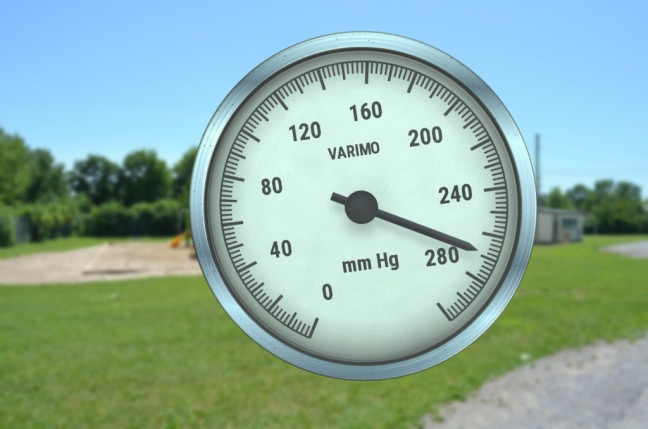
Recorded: value=268 unit=mmHg
